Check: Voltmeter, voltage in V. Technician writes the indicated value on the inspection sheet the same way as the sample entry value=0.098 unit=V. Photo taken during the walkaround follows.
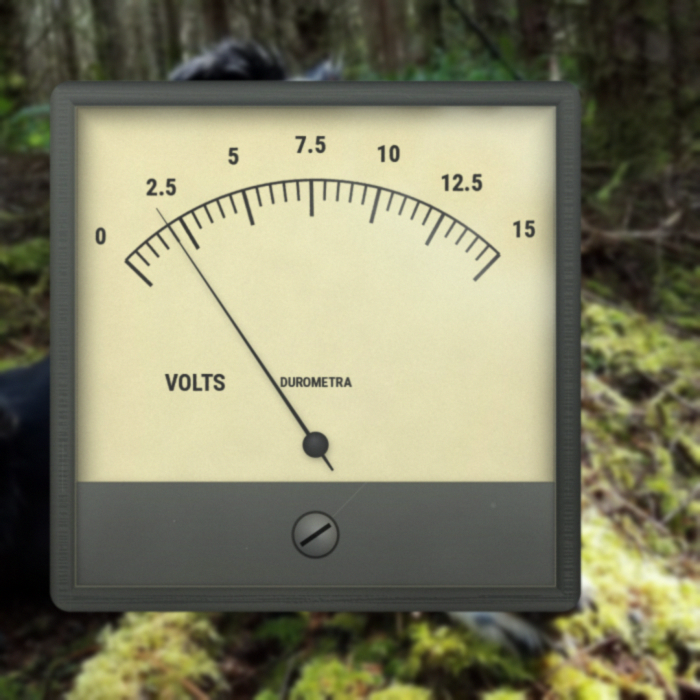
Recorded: value=2 unit=V
